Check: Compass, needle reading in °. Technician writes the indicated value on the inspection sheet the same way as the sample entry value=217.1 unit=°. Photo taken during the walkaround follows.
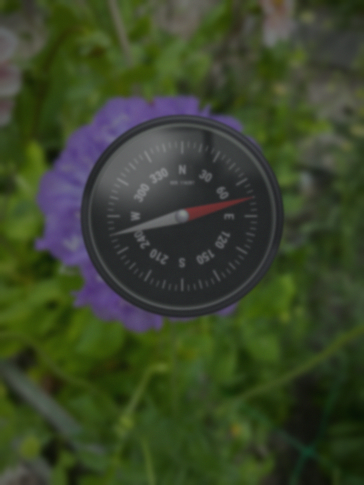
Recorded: value=75 unit=°
